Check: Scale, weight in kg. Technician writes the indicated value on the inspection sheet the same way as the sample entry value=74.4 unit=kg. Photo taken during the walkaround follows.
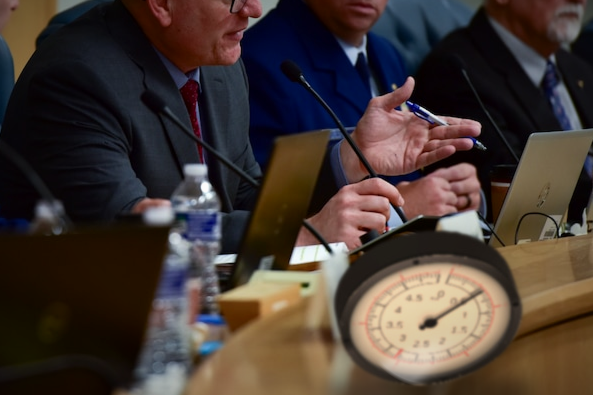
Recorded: value=0.5 unit=kg
